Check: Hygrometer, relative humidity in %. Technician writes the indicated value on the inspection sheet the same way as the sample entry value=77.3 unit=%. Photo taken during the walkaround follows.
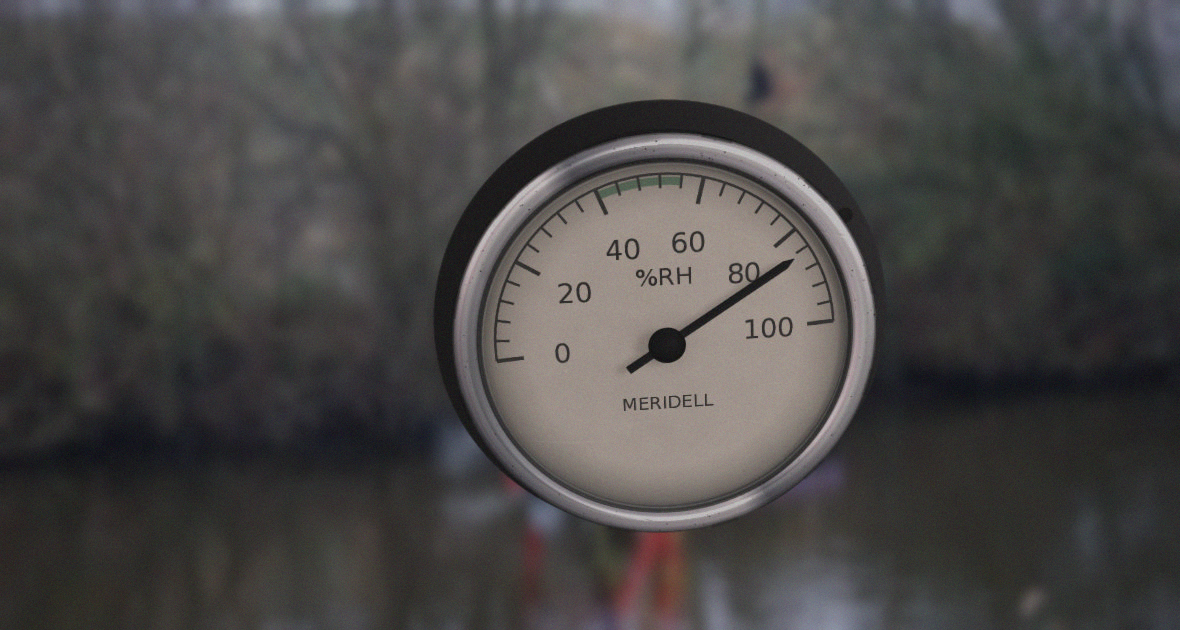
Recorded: value=84 unit=%
